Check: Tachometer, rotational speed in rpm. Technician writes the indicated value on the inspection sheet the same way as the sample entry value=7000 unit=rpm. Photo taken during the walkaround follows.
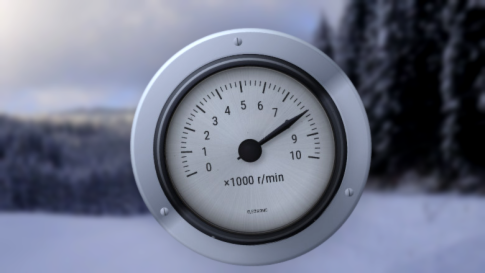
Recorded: value=8000 unit=rpm
